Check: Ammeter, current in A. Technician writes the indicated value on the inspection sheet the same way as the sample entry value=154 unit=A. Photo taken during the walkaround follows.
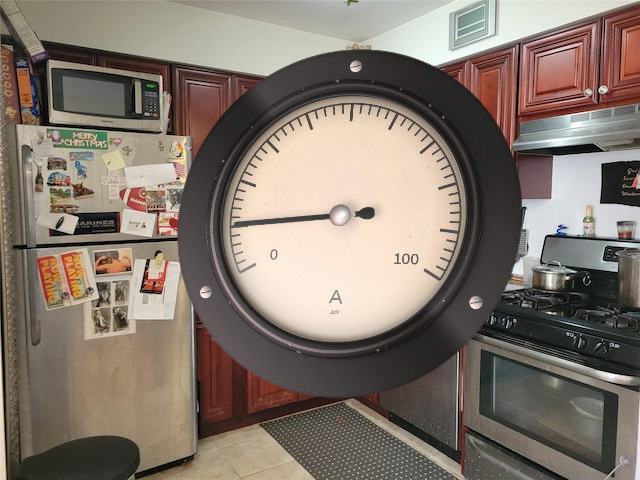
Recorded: value=10 unit=A
